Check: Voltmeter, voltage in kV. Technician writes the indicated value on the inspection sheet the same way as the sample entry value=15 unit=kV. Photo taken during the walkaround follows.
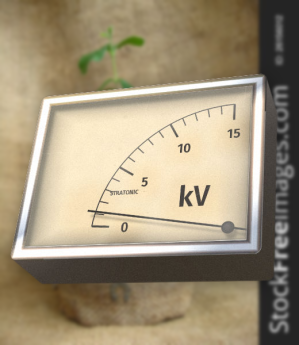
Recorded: value=1 unit=kV
